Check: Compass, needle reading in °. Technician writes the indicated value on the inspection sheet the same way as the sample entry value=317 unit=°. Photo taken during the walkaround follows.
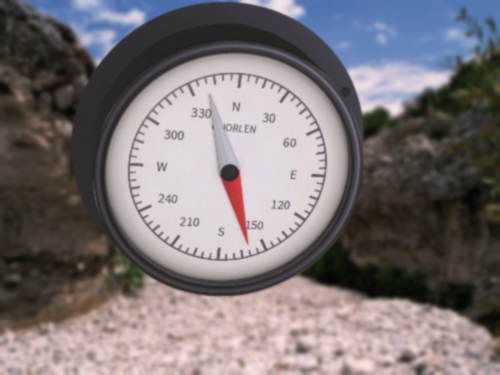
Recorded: value=160 unit=°
